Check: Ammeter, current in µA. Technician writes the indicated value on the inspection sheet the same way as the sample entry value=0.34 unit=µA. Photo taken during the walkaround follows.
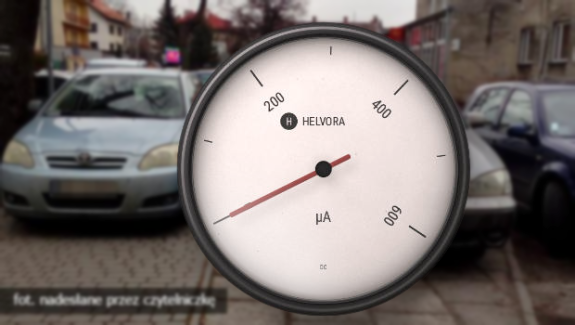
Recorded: value=0 unit=µA
